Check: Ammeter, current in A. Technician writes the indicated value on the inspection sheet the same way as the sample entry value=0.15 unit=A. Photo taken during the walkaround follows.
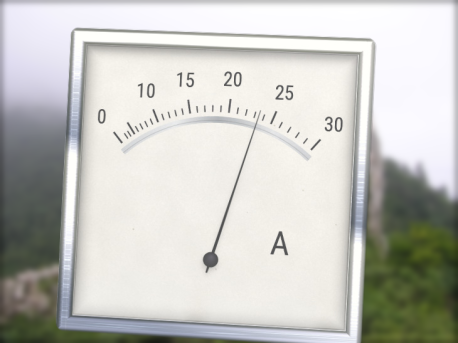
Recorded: value=23.5 unit=A
